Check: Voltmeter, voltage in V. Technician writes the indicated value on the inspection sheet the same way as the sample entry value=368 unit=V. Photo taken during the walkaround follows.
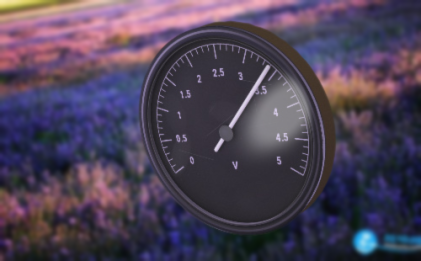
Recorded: value=3.4 unit=V
